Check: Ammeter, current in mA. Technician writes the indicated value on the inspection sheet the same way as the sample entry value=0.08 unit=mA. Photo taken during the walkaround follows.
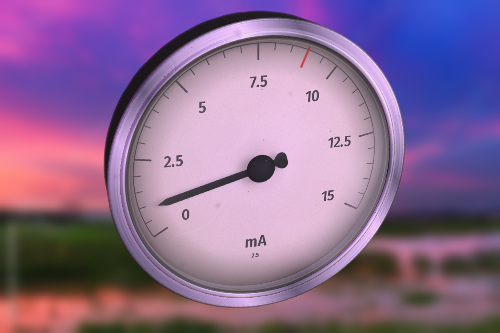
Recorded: value=1 unit=mA
